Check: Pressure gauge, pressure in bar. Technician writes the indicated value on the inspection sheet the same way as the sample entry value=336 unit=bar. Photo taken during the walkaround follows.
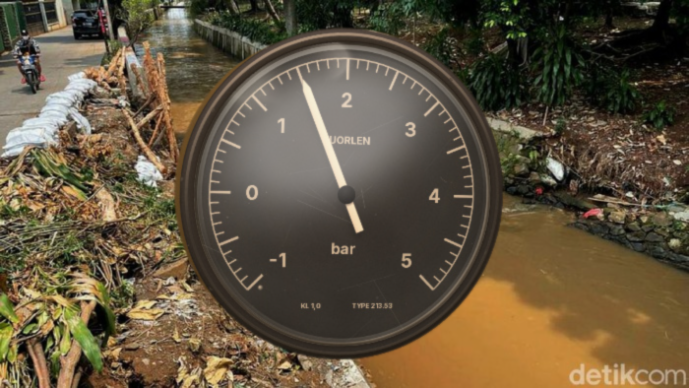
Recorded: value=1.5 unit=bar
